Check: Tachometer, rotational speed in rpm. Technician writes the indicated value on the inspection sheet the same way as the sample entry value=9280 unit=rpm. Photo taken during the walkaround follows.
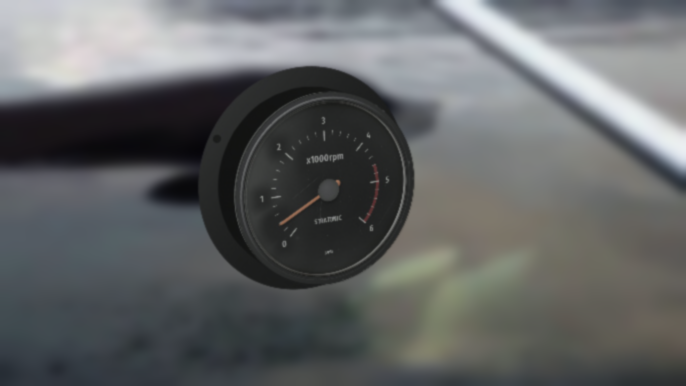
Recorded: value=400 unit=rpm
